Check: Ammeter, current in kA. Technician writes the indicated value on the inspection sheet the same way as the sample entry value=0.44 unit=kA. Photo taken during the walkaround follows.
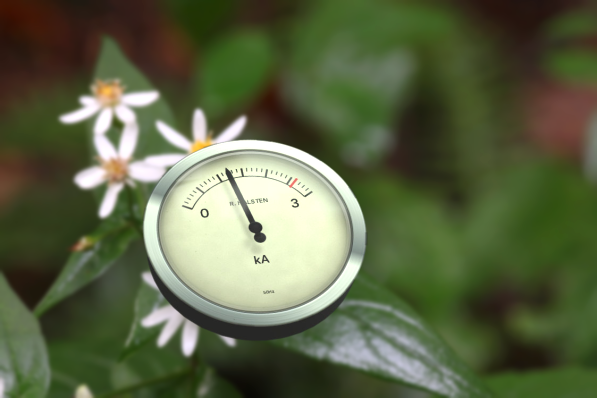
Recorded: value=1.2 unit=kA
